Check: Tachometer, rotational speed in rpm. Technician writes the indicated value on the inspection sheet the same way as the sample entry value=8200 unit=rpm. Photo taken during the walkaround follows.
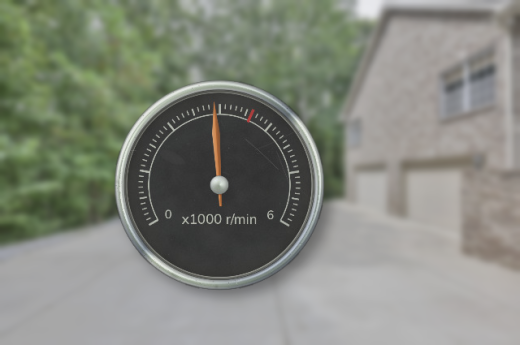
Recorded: value=2900 unit=rpm
